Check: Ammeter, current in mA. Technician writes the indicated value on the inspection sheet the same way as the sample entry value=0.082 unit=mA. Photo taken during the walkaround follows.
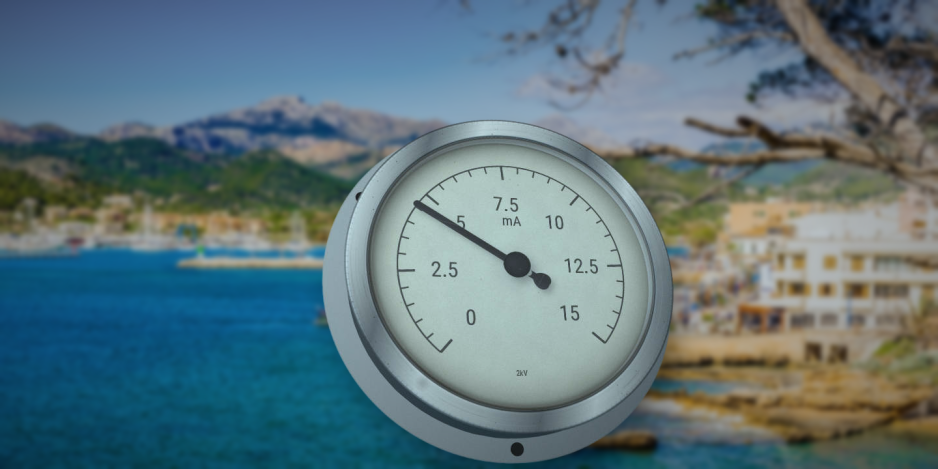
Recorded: value=4.5 unit=mA
